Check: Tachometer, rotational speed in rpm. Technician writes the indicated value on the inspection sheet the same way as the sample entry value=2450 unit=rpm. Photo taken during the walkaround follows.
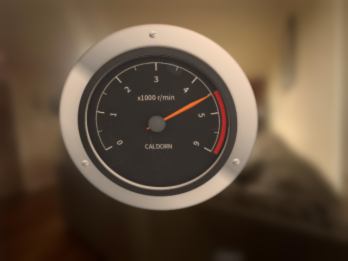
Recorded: value=4500 unit=rpm
